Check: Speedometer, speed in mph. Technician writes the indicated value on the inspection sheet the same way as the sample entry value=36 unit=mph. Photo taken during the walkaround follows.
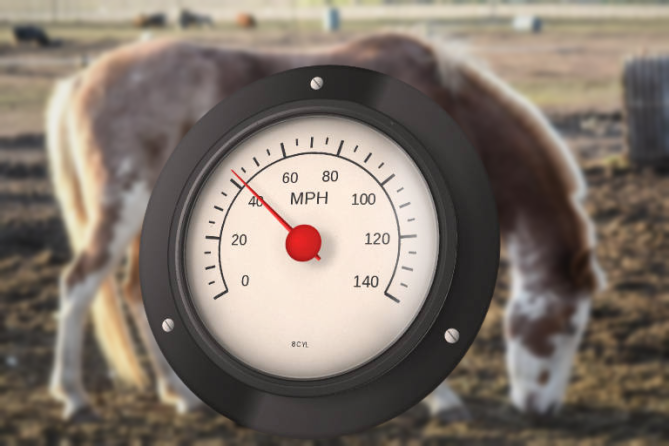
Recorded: value=42.5 unit=mph
